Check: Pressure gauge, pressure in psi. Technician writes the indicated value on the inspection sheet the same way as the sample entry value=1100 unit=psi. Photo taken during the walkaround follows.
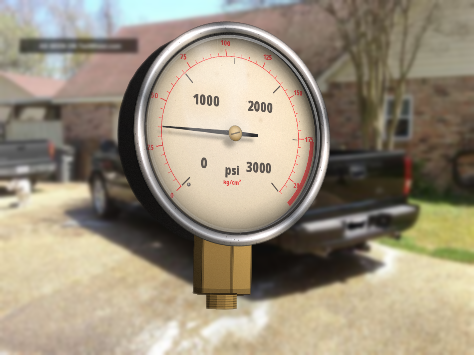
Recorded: value=500 unit=psi
